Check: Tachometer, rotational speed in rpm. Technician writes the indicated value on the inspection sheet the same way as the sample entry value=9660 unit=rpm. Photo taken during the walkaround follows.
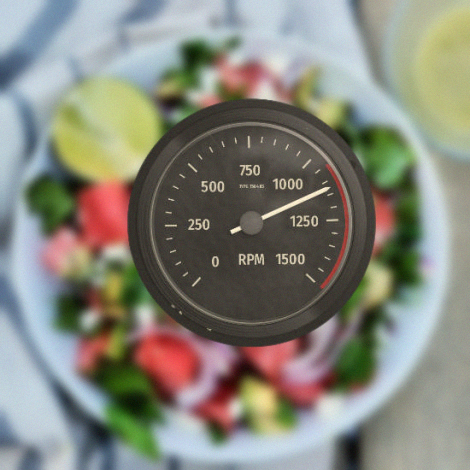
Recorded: value=1125 unit=rpm
